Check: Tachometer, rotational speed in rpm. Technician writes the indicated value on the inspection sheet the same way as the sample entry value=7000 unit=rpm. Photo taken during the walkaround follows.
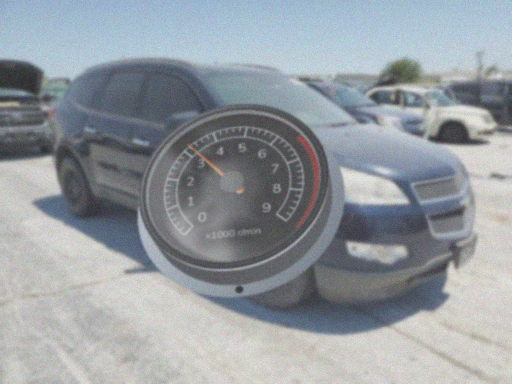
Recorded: value=3200 unit=rpm
